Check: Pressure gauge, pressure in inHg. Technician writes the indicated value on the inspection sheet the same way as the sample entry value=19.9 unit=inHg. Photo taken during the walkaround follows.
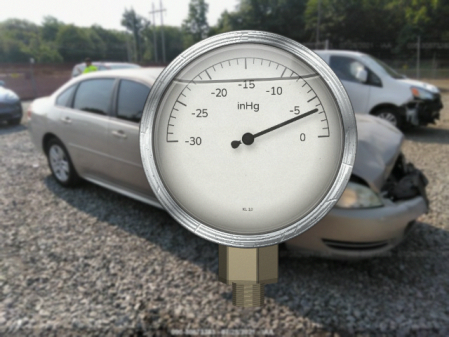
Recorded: value=-3.5 unit=inHg
